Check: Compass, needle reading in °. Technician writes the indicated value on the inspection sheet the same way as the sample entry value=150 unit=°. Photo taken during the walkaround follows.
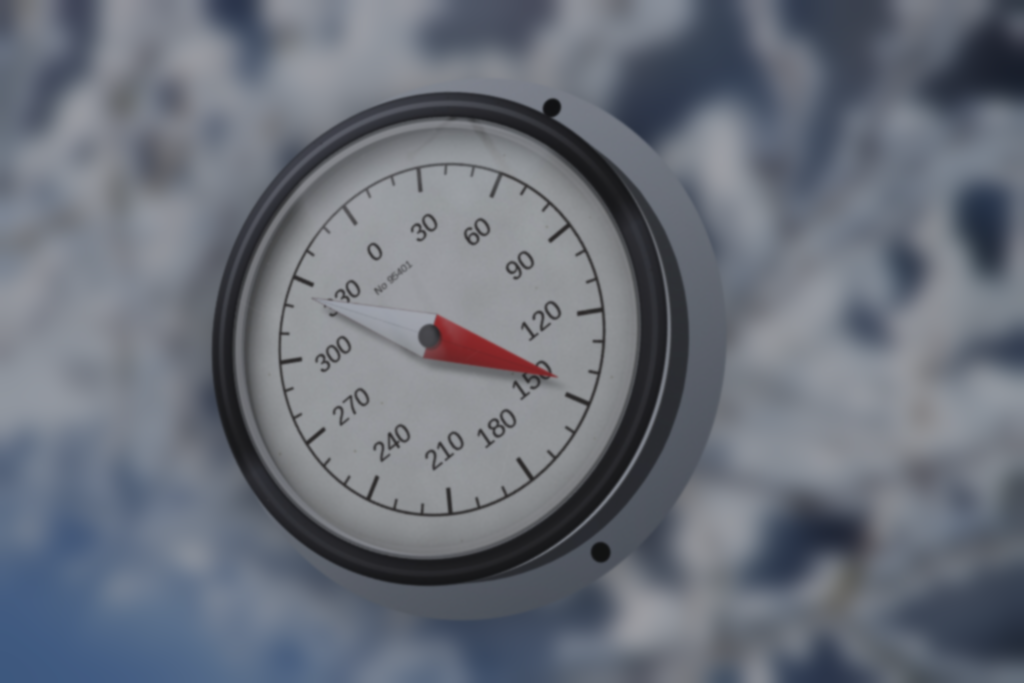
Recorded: value=145 unit=°
